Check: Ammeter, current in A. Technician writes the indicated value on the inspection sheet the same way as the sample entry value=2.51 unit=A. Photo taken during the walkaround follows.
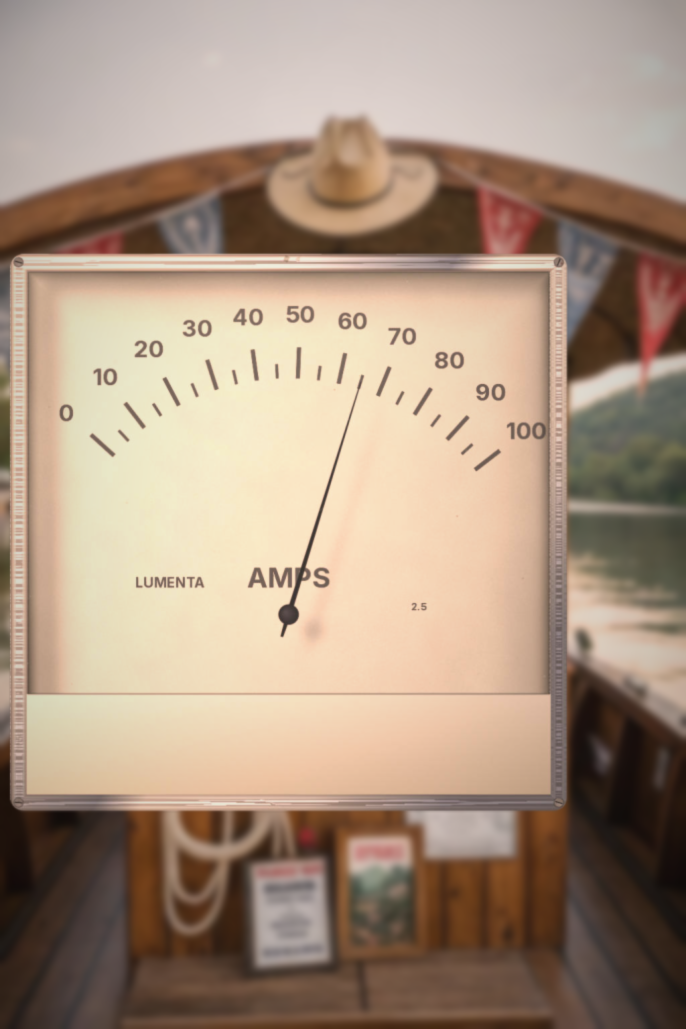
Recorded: value=65 unit=A
